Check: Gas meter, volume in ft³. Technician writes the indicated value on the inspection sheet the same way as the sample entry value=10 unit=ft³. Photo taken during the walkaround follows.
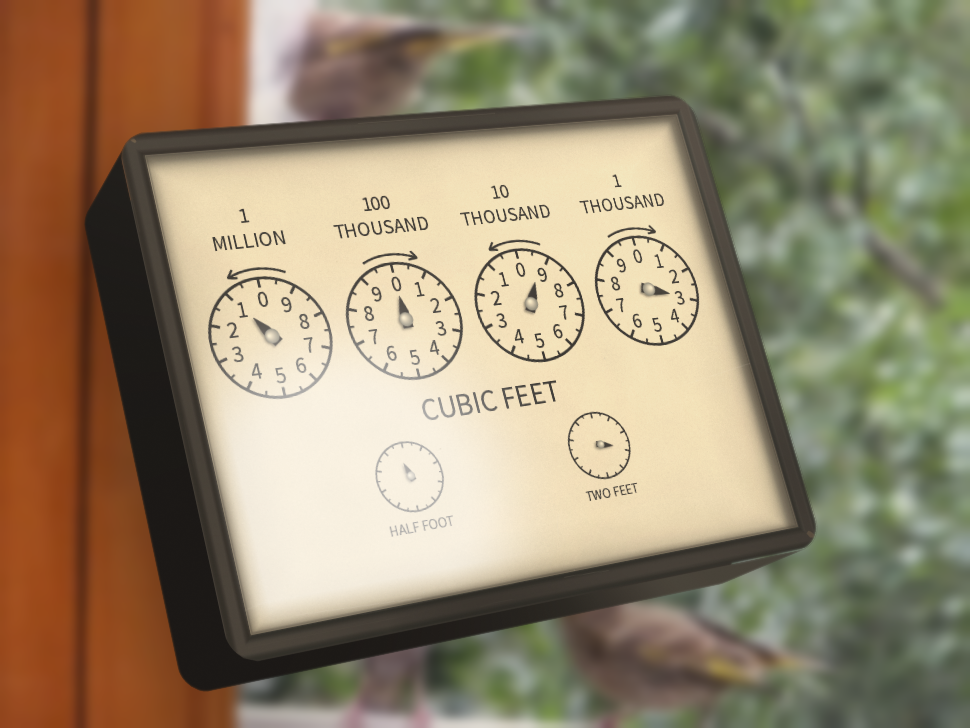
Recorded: value=99300 unit=ft³
